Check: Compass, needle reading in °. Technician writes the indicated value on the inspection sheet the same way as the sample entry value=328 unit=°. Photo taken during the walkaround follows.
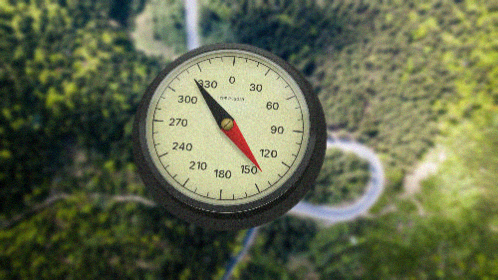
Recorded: value=140 unit=°
